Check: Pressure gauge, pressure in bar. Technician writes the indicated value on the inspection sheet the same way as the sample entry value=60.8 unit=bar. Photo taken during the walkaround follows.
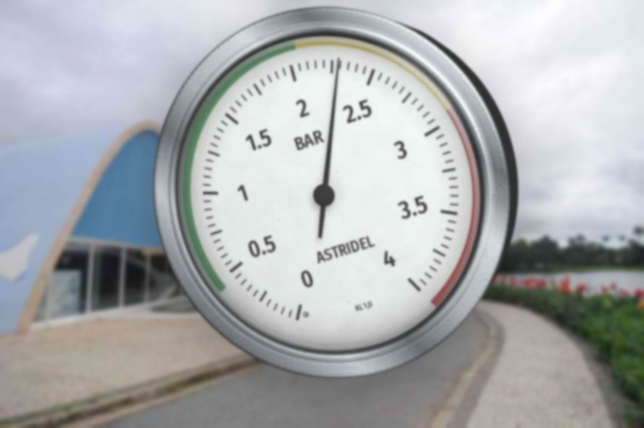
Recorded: value=2.3 unit=bar
